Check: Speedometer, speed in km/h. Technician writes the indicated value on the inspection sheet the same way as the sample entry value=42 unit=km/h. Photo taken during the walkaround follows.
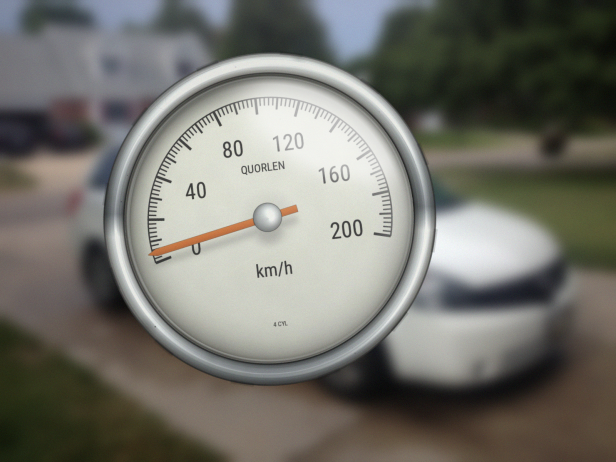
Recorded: value=4 unit=km/h
